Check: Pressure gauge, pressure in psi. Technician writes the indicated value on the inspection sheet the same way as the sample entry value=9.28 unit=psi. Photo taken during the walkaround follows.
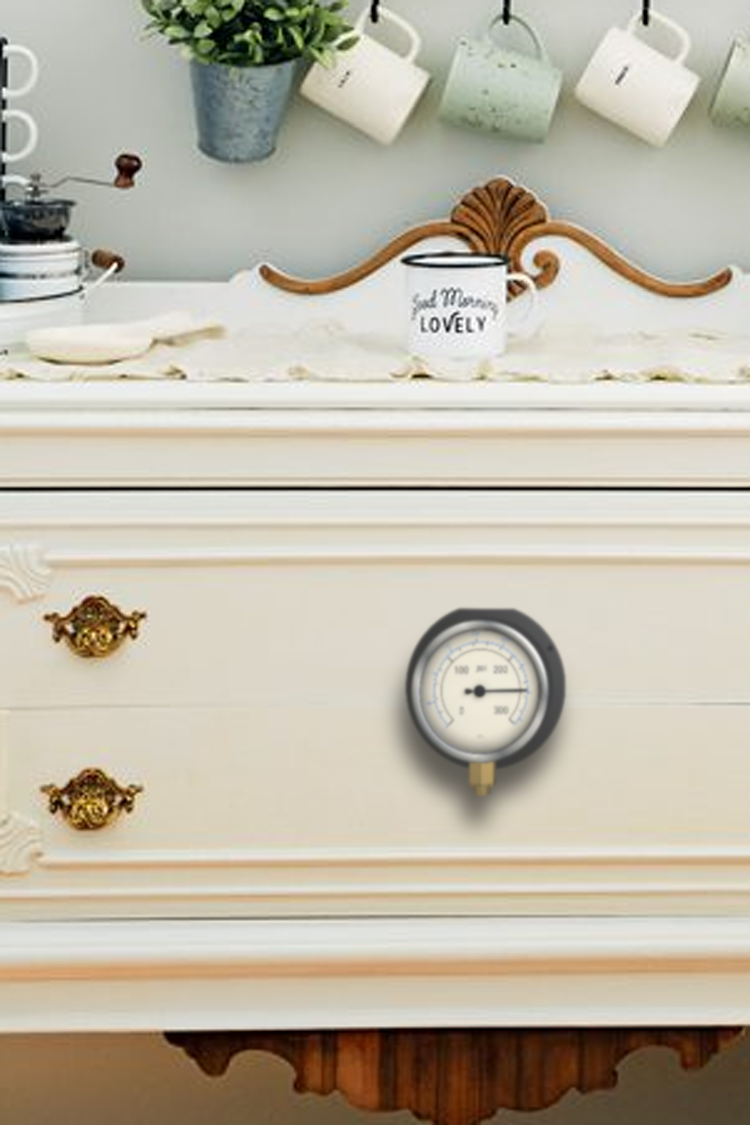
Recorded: value=250 unit=psi
